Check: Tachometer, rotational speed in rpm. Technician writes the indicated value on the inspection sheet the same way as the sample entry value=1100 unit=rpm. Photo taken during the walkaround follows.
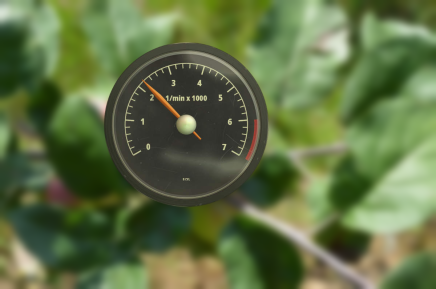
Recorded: value=2200 unit=rpm
